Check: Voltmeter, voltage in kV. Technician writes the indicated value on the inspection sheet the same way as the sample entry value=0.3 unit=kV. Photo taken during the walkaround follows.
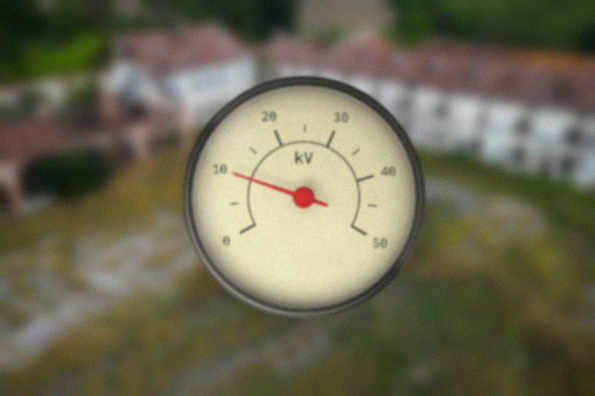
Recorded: value=10 unit=kV
